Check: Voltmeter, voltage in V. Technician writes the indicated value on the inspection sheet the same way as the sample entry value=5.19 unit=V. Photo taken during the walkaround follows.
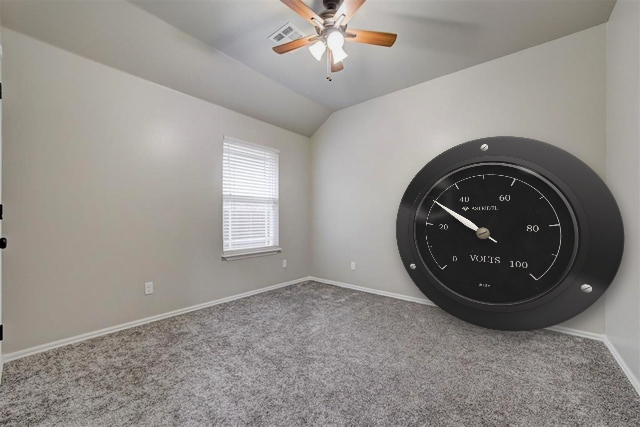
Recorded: value=30 unit=V
